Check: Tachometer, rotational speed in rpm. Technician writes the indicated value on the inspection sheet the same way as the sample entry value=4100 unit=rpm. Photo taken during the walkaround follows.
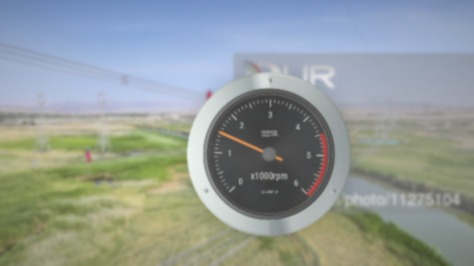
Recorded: value=1500 unit=rpm
